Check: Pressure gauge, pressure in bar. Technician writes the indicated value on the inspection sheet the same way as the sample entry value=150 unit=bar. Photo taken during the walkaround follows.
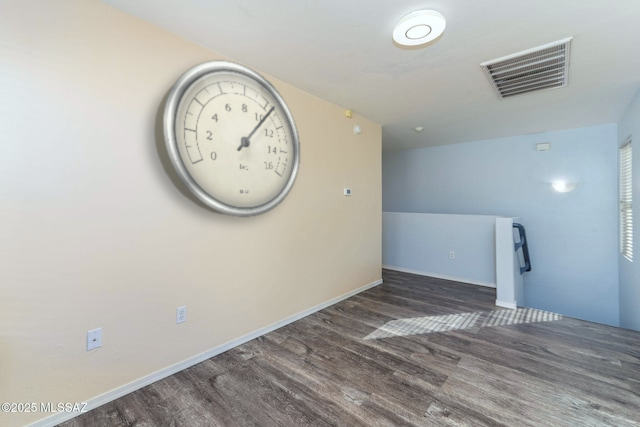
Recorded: value=10.5 unit=bar
